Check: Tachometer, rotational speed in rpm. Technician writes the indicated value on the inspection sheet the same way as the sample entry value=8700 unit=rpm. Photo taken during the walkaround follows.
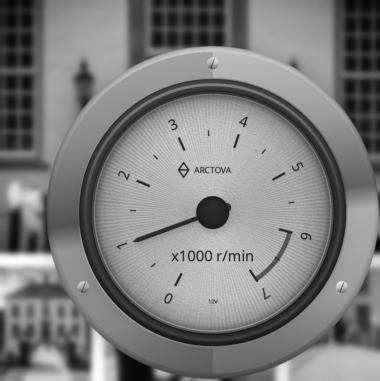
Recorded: value=1000 unit=rpm
